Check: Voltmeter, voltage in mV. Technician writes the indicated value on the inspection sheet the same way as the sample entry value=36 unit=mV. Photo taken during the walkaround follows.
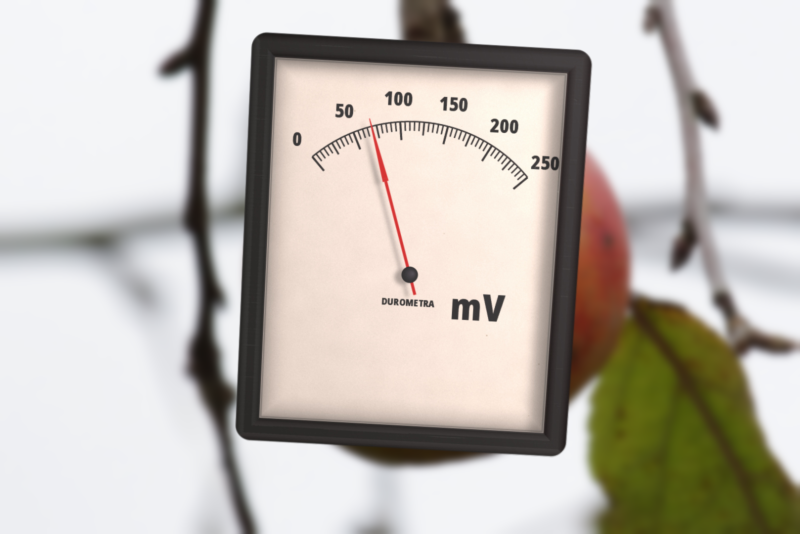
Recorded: value=70 unit=mV
